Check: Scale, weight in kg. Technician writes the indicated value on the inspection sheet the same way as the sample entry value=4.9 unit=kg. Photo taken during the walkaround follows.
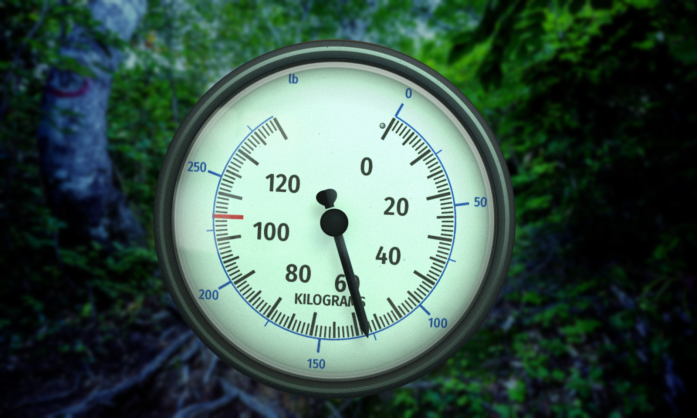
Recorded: value=58 unit=kg
